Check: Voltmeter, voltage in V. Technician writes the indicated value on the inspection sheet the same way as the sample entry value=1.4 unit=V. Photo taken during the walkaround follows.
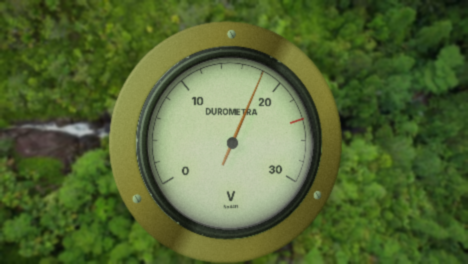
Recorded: value=18 unit=V
